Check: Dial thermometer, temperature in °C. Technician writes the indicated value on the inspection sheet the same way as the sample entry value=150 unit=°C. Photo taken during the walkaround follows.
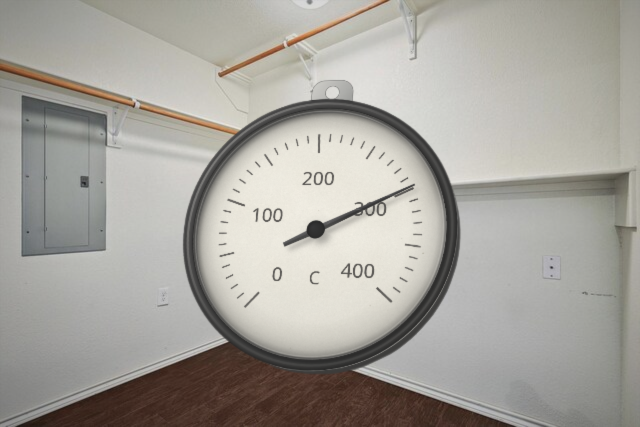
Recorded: value=300 unit=°C
